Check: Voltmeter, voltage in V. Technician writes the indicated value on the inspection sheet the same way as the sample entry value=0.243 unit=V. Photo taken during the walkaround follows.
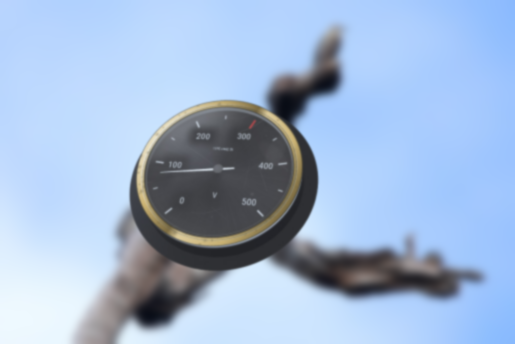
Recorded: value=75 unit=V
